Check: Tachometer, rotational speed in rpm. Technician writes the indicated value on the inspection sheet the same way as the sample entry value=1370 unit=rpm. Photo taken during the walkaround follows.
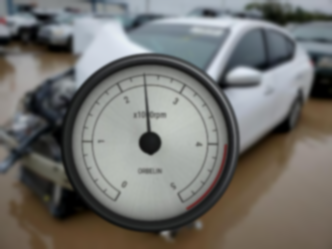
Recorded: value=2400 unit=rpm
